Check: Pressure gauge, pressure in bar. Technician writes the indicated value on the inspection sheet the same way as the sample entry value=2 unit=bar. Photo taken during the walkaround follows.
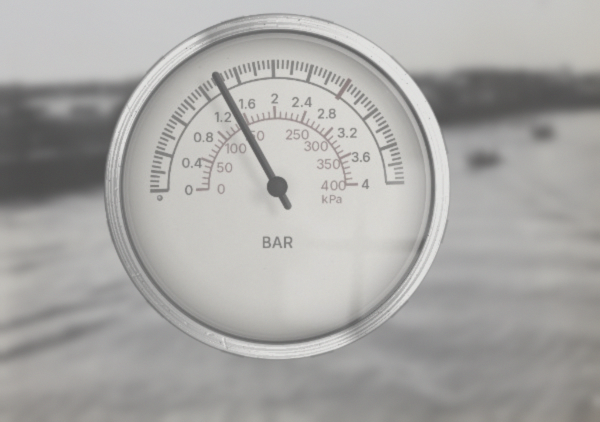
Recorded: value=1.4 unit=bar
